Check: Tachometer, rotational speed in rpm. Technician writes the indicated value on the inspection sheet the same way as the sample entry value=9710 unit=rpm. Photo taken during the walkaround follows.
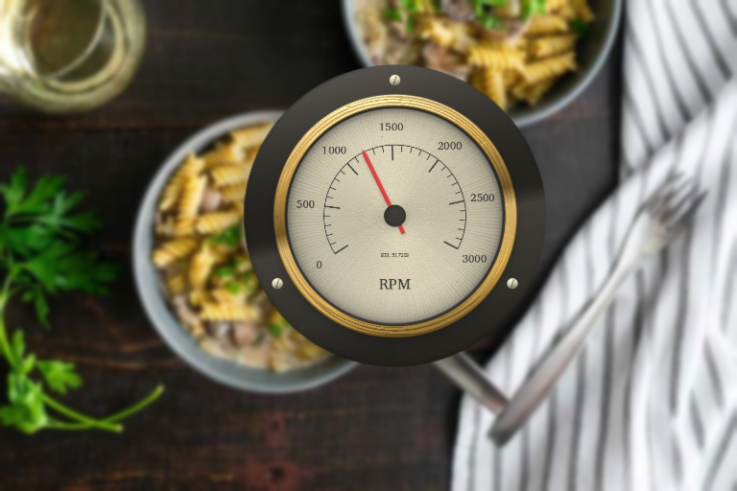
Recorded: value=1200 unit=rpm
